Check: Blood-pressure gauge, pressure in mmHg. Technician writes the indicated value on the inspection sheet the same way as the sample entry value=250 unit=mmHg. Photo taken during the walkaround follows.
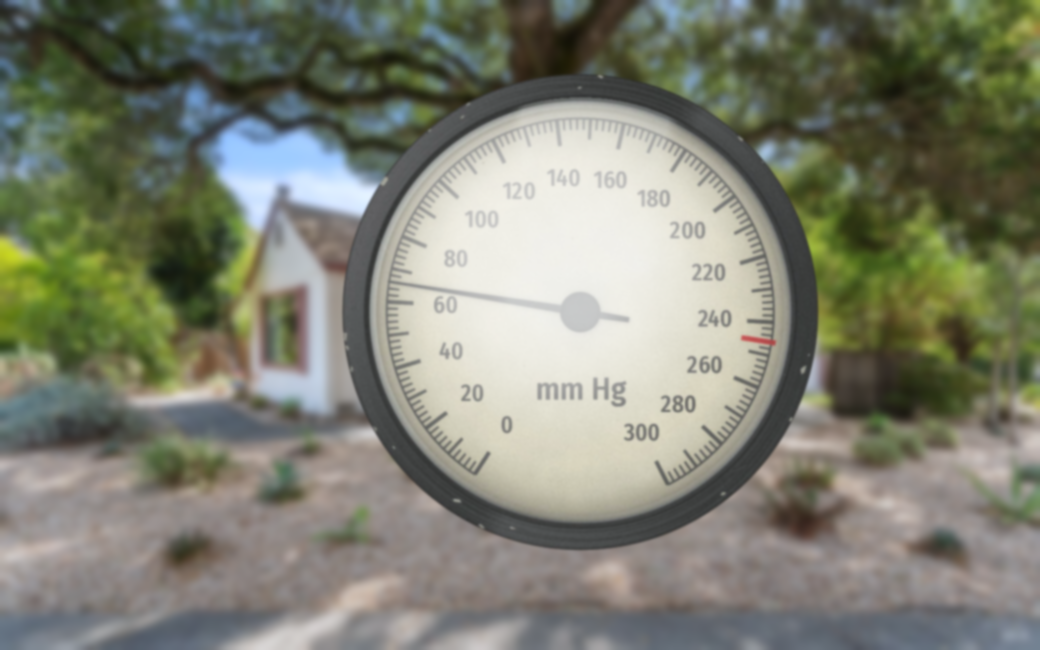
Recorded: value=66 unit=mmHg
